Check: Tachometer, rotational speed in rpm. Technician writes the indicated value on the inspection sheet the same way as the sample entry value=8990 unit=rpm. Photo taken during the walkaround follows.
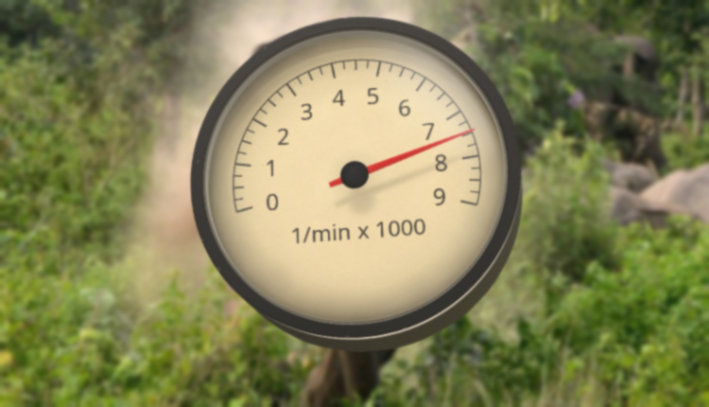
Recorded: value=7500 unit=rpm
